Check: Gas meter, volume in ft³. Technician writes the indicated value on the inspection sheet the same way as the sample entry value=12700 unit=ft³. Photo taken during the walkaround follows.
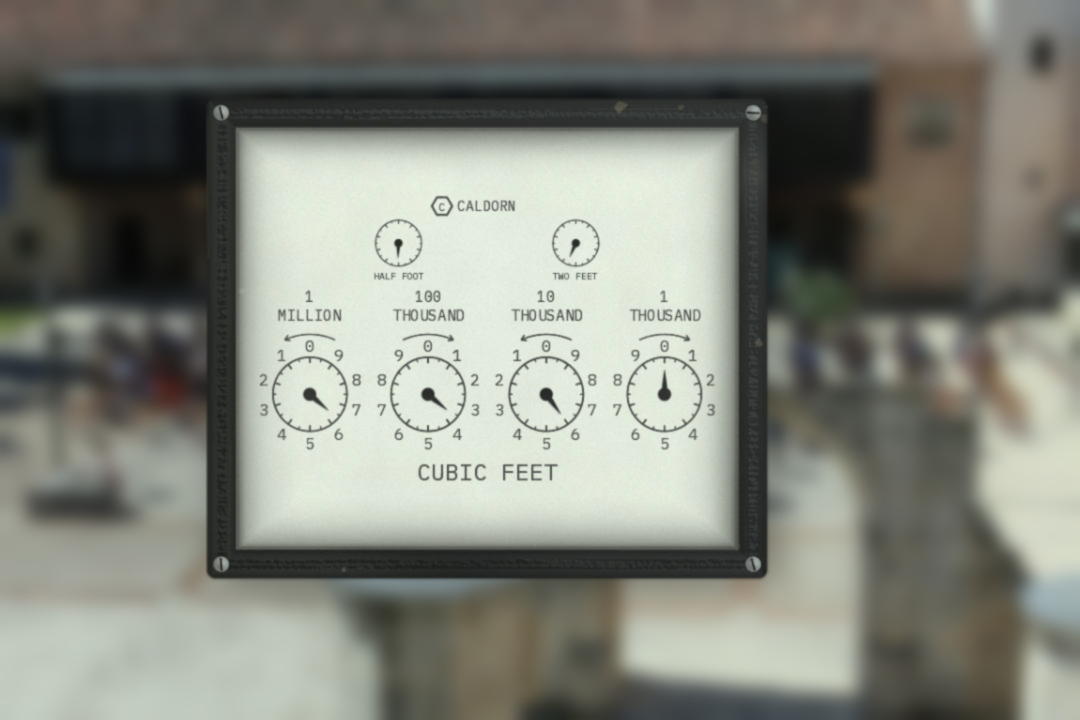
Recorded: value=636000 unit=ft³
